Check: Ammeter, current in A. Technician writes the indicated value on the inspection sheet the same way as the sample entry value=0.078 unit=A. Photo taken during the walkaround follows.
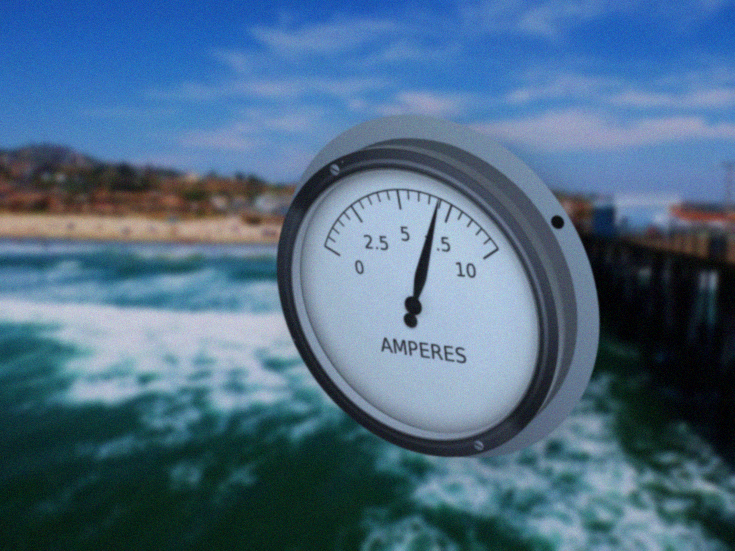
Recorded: value=7 unit=A
